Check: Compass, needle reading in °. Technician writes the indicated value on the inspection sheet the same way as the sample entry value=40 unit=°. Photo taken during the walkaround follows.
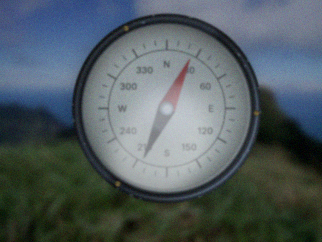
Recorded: value=25 unit=°
